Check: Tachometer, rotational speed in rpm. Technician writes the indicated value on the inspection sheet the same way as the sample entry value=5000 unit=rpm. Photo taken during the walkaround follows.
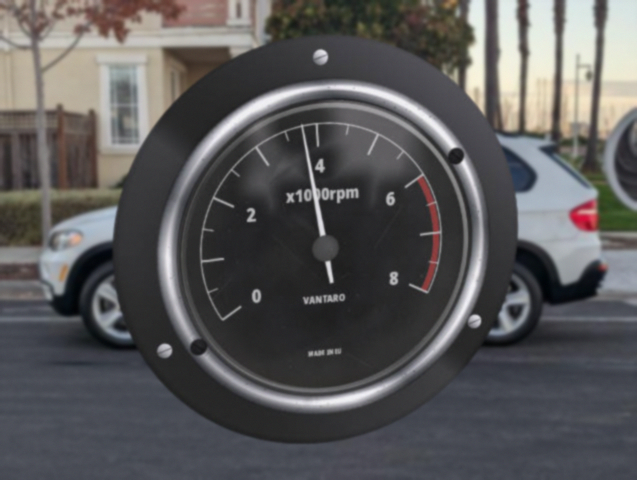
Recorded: value=3750 unit=rpm
